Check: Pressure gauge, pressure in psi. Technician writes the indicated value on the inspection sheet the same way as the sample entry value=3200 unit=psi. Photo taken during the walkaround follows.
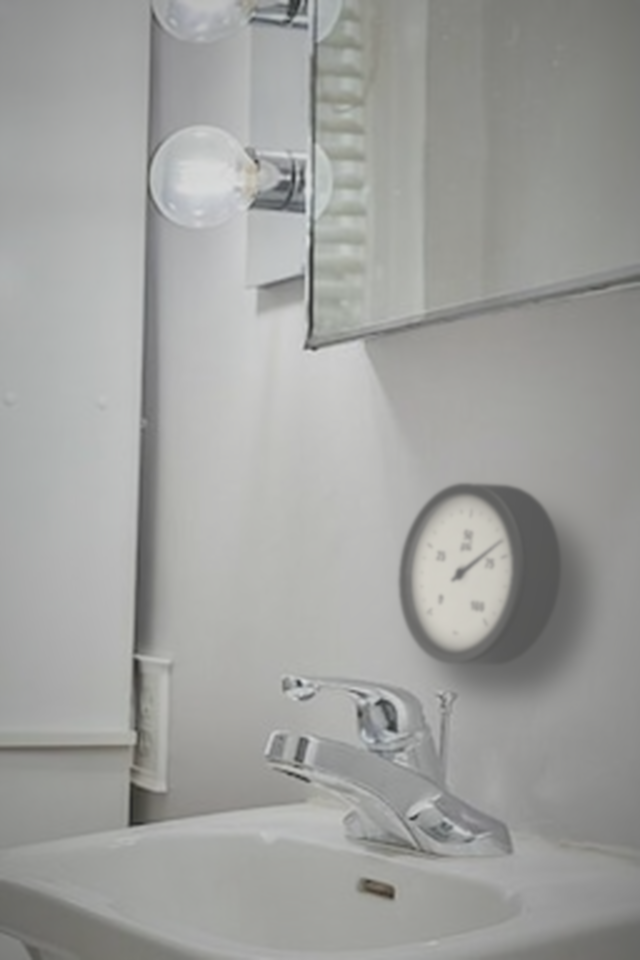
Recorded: value=70 unit=psi
